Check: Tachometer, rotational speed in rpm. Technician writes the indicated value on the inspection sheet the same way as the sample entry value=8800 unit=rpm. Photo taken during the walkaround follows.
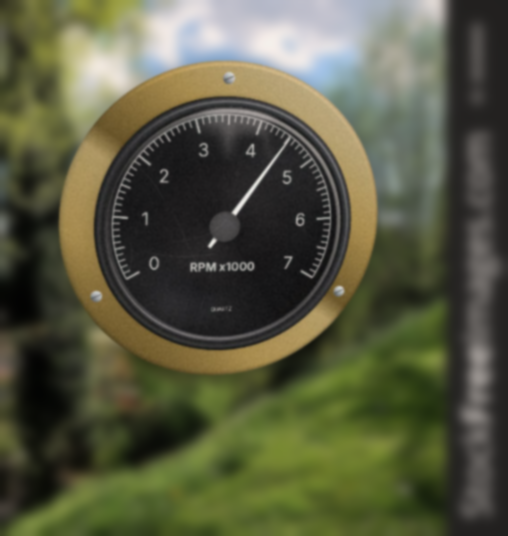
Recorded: value=4500 unit=rpm
